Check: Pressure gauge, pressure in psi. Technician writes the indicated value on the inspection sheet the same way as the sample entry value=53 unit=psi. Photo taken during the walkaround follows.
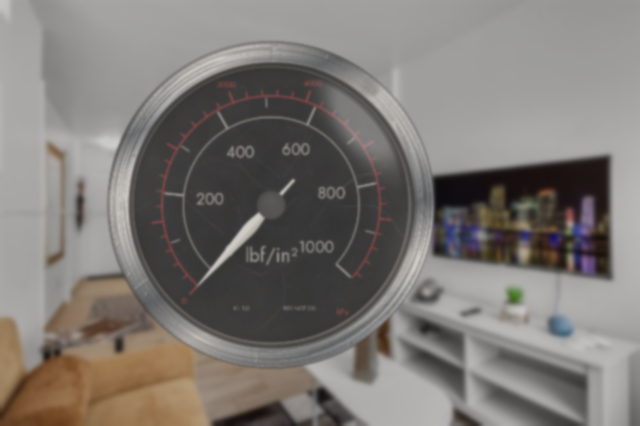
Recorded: value=0 unit=psi
